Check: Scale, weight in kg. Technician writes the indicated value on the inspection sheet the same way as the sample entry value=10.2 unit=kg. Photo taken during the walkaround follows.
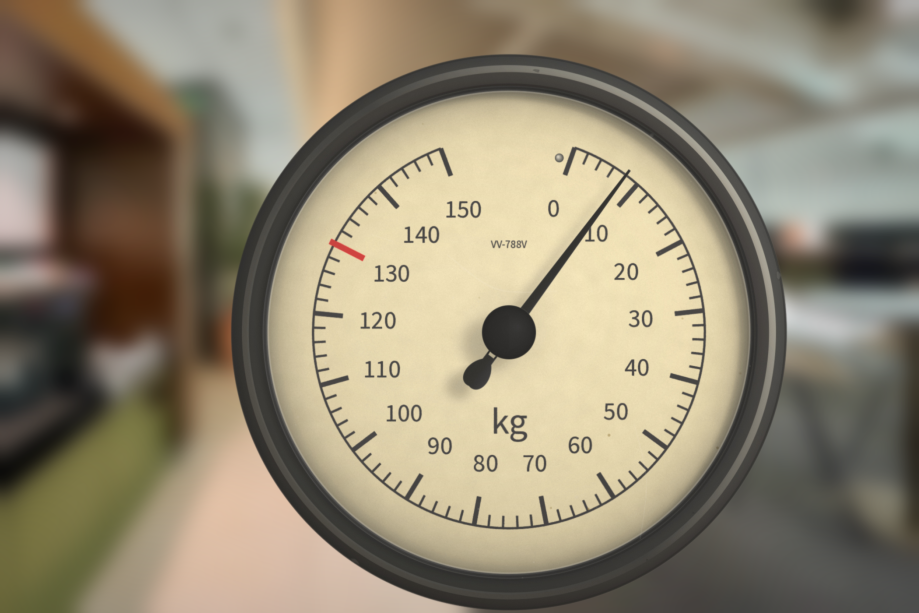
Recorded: value=8 unit=kg
